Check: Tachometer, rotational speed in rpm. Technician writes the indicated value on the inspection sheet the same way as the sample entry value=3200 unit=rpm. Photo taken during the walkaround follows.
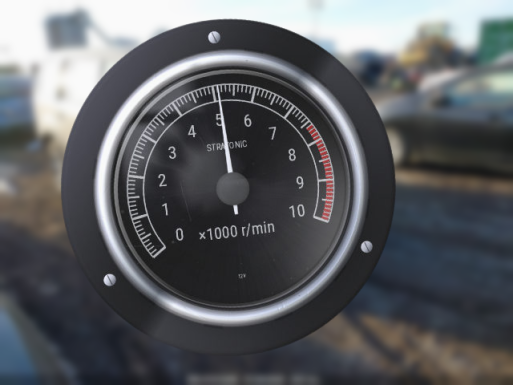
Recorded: value=5100 unit=rpm
